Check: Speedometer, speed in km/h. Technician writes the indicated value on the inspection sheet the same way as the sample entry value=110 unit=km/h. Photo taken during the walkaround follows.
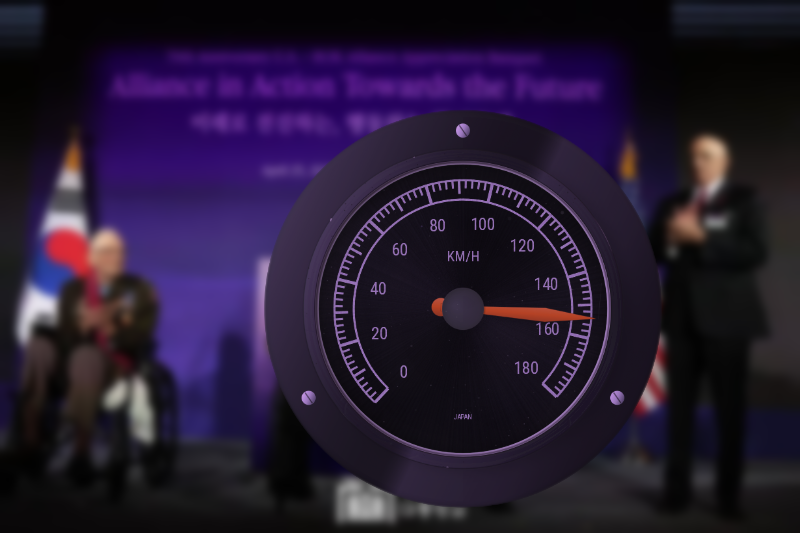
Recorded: value=154 unit=km/h
